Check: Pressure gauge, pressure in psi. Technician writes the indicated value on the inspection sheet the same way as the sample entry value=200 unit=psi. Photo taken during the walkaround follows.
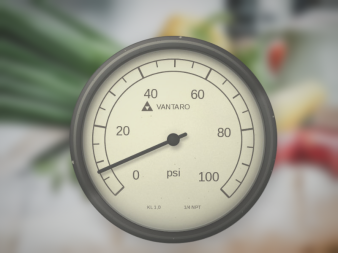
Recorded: value=7.5 unit=psi
